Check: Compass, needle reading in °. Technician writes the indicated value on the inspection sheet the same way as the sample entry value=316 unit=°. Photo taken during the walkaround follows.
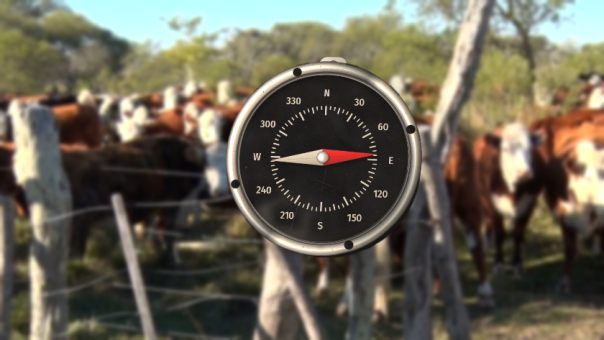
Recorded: value=85 unit=°
